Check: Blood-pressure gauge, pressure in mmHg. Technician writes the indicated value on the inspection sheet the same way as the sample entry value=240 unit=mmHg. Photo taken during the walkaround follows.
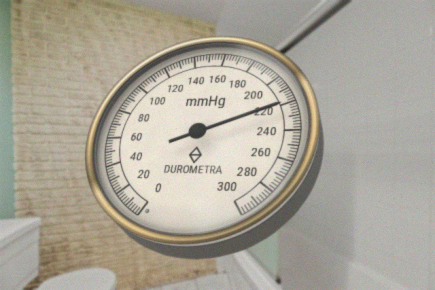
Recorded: value=220 unit=mmHg
